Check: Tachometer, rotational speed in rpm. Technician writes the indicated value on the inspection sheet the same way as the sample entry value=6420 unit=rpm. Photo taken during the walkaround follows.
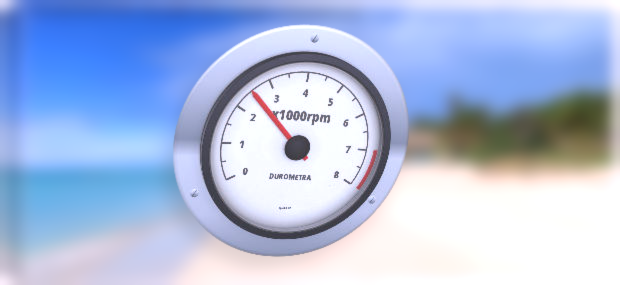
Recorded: value=2500 unit=rpm
